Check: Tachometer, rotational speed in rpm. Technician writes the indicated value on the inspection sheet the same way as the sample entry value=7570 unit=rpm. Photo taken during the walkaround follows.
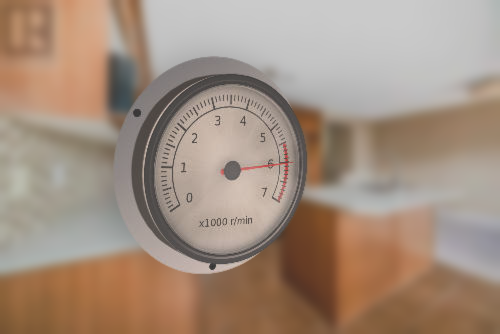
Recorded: value=6000 unit=rpm
